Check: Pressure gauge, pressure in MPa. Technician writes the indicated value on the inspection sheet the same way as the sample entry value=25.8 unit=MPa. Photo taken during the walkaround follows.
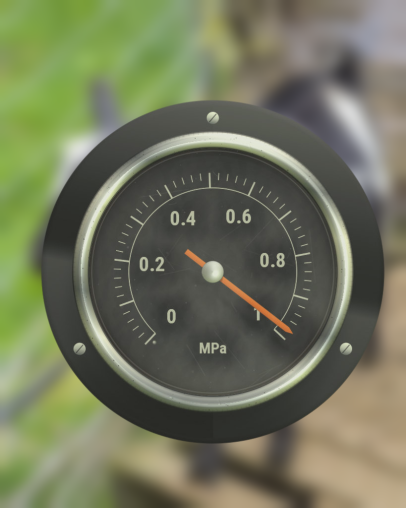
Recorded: value=0.98 unit=MPa
